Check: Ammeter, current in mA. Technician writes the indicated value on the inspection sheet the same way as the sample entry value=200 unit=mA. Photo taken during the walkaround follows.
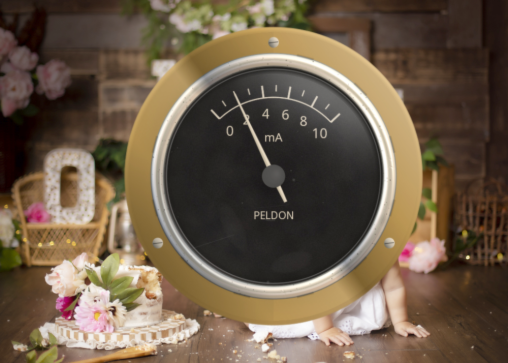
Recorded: value=2 unit=mA
